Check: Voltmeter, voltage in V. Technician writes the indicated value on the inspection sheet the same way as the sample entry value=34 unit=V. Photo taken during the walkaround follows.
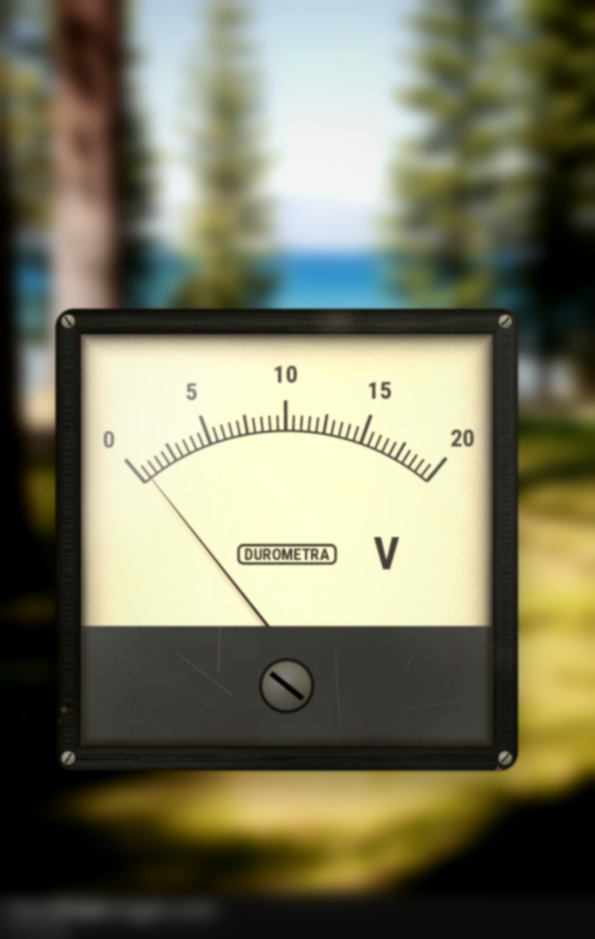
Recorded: value=0.5 unit=V
